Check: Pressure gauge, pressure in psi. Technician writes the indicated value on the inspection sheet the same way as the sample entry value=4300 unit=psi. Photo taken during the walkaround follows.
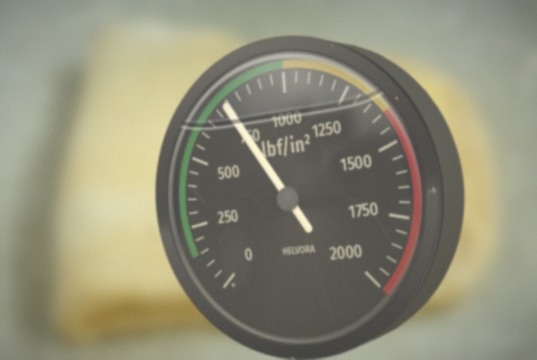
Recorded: value=750 unit=psi
